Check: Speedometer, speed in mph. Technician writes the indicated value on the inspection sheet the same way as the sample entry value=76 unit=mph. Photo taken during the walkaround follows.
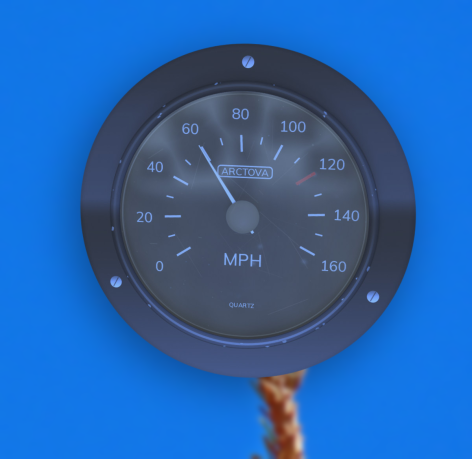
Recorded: value=60 unit=mph
